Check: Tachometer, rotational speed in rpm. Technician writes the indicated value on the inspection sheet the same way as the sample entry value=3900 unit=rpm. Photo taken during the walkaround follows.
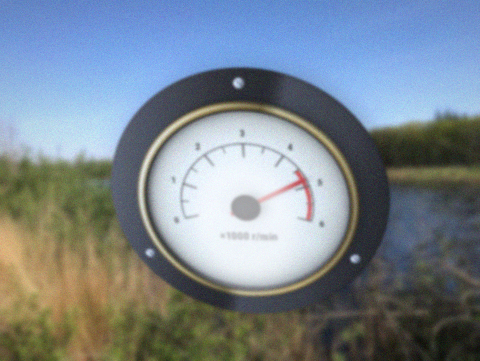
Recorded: value=4750 unit=rpm
